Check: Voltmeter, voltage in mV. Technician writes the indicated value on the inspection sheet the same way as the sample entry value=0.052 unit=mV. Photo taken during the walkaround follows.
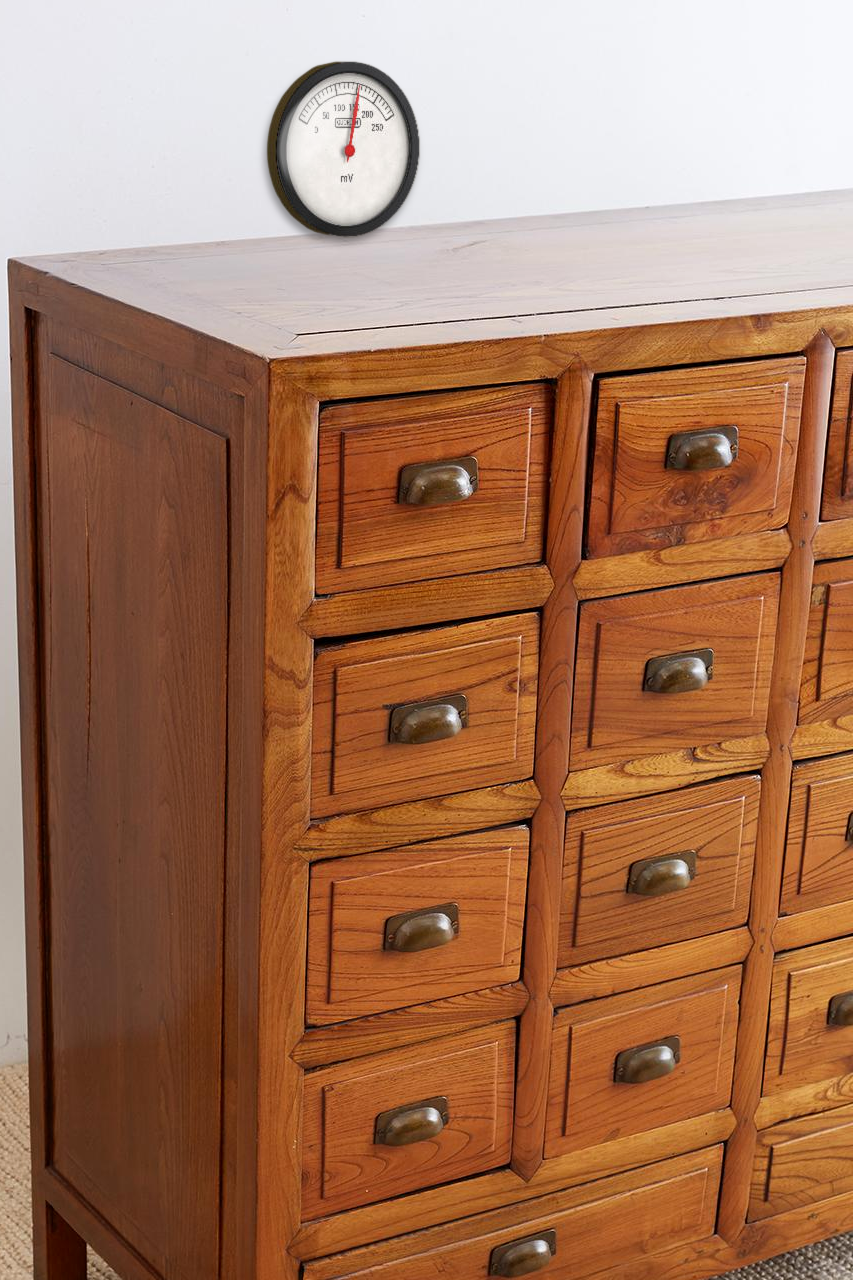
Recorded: value=150 unit=mV
